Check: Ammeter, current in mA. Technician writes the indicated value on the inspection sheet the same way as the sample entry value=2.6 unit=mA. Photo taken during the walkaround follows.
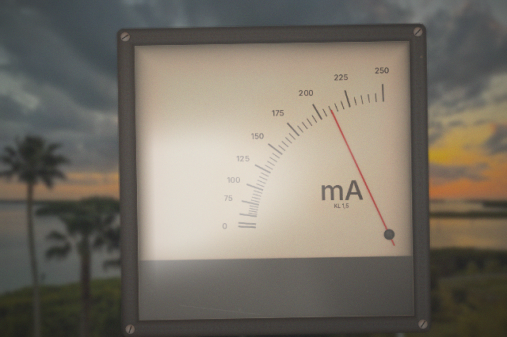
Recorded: value=210 unit=mA
